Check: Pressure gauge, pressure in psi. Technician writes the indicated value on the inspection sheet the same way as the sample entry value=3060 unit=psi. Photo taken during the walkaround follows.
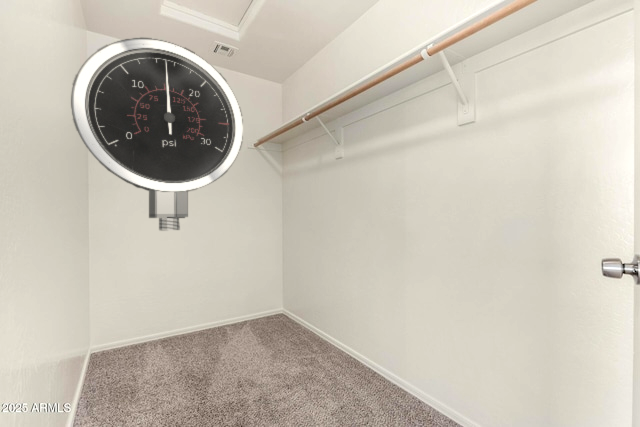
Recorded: value=15 unit=psi
